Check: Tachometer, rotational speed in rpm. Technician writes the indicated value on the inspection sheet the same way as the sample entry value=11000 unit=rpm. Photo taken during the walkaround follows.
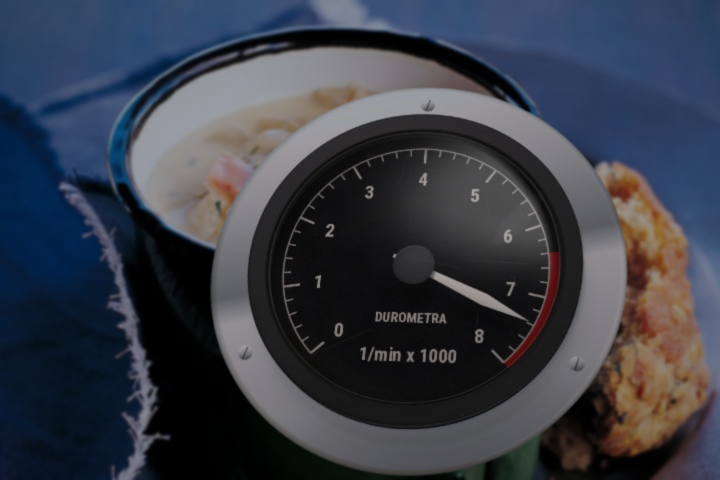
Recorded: value=7400 unit=rpm
